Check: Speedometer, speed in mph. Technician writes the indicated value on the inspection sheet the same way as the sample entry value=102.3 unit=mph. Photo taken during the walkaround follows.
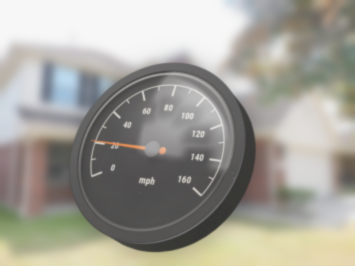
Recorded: value=20 unit=mph
